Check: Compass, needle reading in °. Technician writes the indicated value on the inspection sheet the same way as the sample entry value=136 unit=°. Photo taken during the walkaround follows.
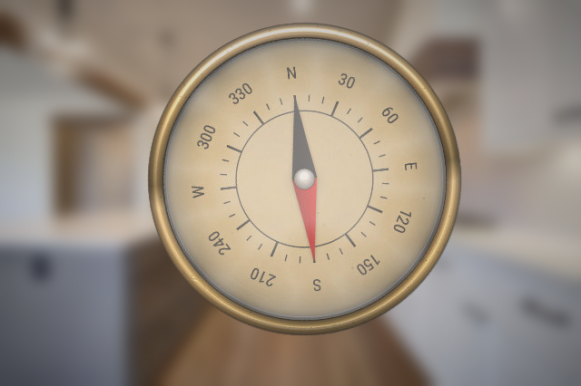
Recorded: value=180 unit=°
